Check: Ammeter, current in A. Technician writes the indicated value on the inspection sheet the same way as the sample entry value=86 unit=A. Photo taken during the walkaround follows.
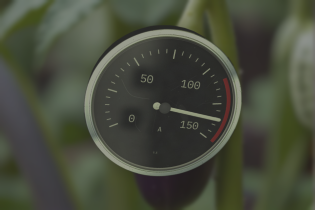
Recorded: value=135 unit=A
